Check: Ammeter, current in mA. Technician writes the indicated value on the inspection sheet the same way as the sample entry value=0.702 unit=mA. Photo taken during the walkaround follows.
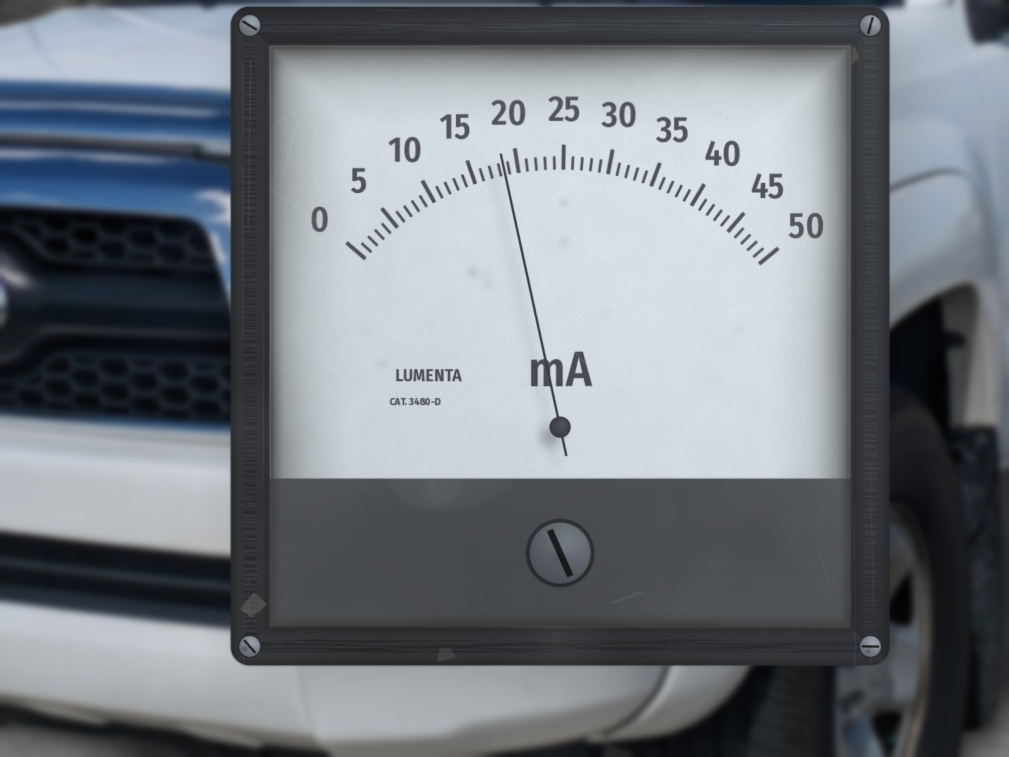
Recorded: value=18.5 unit=mA
